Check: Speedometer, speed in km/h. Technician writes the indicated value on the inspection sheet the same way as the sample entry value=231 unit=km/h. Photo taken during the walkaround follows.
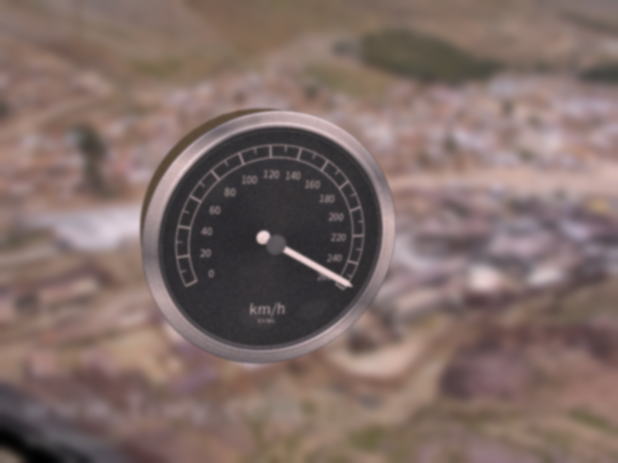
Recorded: value=255 unit=km/h
